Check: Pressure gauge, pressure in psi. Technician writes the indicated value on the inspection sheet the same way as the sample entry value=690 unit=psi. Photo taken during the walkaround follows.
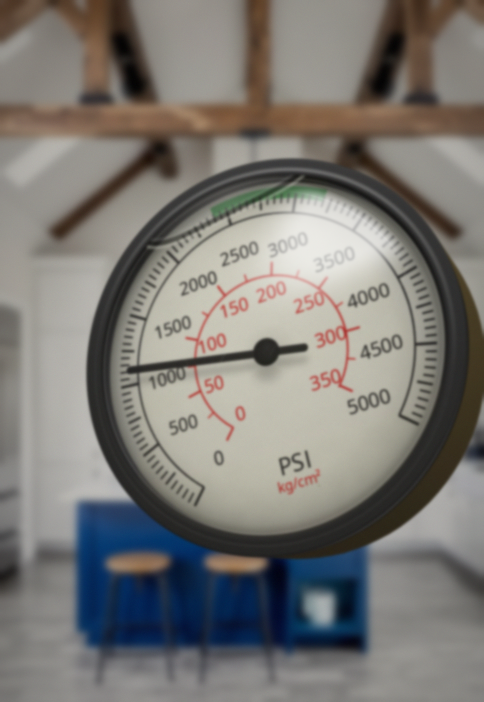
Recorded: value=1100 unit=psi
